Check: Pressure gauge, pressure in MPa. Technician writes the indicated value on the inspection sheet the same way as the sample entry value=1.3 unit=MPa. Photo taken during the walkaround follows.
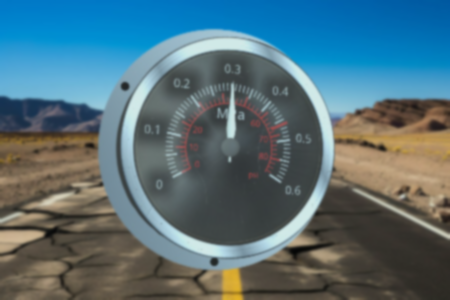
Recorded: value=0.3 unit=MPa
